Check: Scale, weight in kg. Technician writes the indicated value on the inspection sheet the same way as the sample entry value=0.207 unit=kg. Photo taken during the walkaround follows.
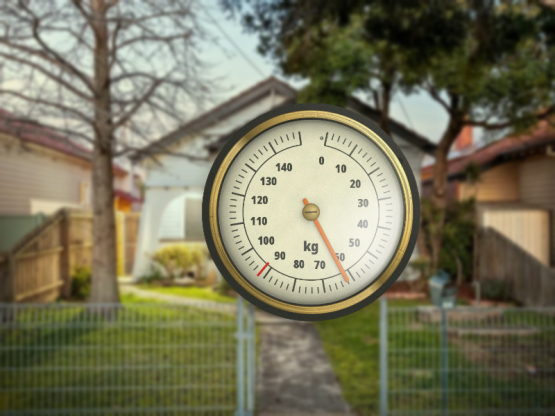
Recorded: value=62 unit=kg
